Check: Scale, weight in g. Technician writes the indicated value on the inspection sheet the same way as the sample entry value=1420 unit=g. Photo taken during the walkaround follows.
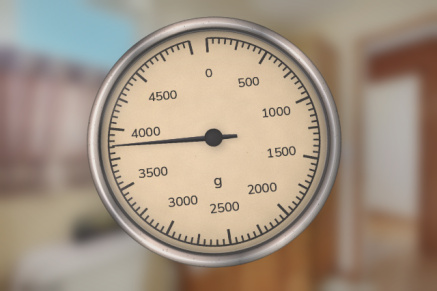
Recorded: value=3850 unit=g
